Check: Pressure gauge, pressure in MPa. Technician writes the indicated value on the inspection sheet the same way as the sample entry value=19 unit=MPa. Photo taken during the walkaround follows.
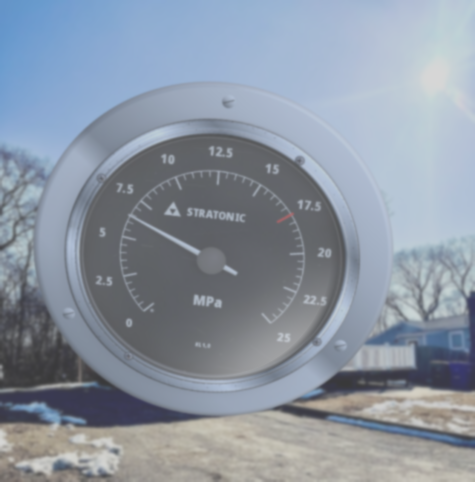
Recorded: value=6.5 unit=MPa
